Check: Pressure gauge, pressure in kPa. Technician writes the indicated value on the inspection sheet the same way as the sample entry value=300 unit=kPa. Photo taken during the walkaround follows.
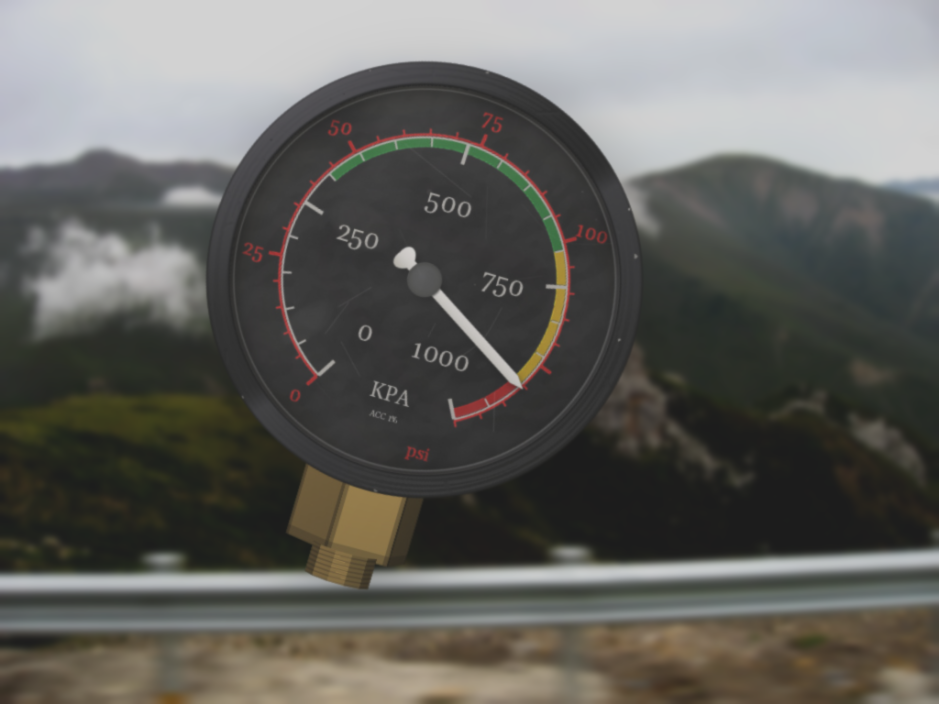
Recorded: value=900 unit=kPa
